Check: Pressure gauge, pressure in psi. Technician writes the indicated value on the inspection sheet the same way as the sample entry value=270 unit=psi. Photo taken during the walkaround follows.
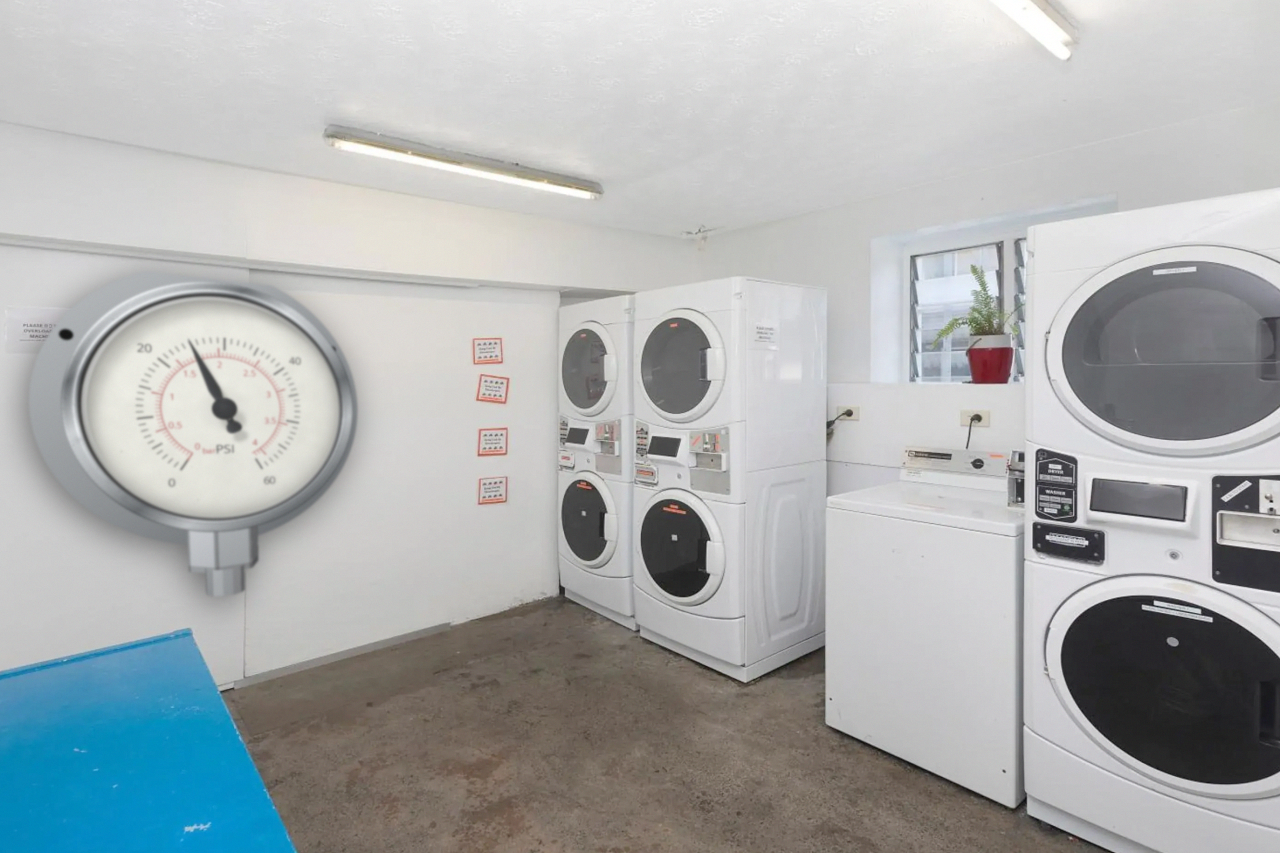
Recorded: value=25 unit=psi
